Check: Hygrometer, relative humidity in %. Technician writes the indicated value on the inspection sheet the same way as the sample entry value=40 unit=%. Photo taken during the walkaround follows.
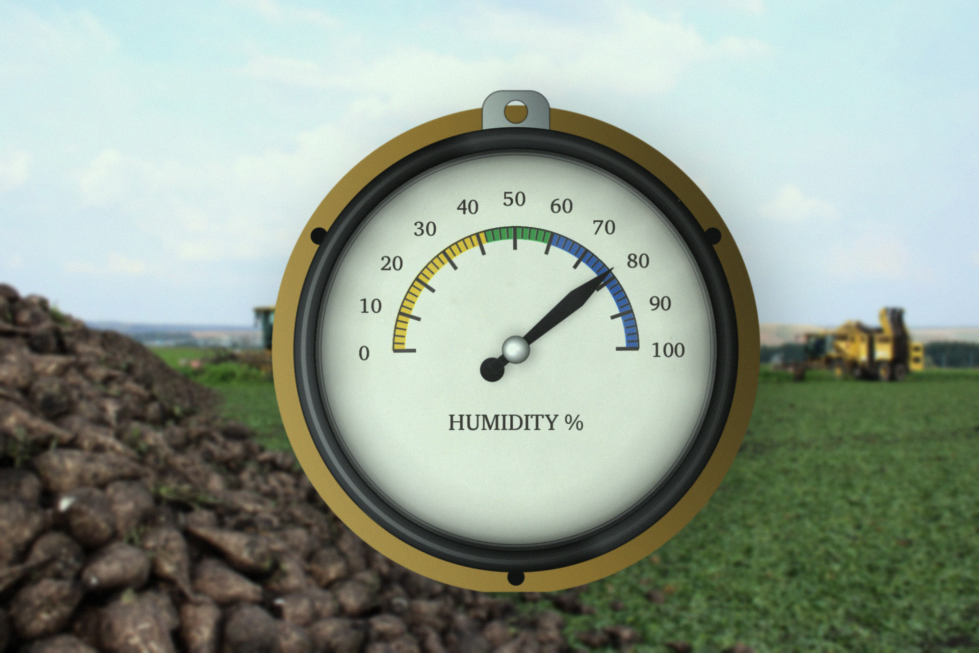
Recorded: value=78 unit=%
